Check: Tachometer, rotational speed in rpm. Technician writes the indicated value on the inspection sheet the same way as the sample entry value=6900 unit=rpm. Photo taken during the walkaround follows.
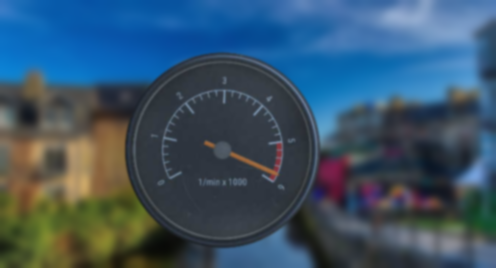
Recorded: value=5800 unit=rpm
